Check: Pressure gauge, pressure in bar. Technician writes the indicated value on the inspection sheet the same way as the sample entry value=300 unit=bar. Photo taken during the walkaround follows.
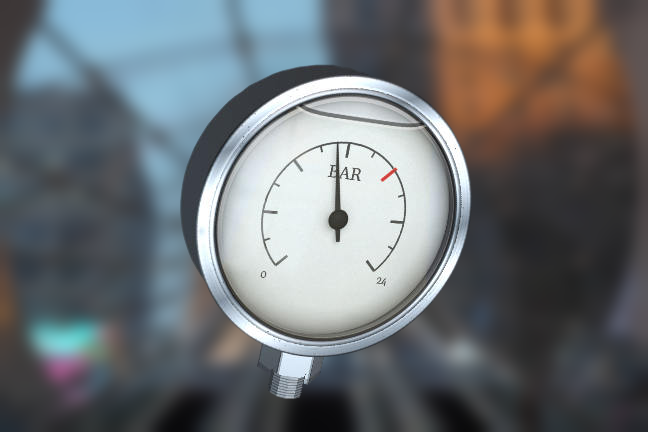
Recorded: value=11 unit=bar
